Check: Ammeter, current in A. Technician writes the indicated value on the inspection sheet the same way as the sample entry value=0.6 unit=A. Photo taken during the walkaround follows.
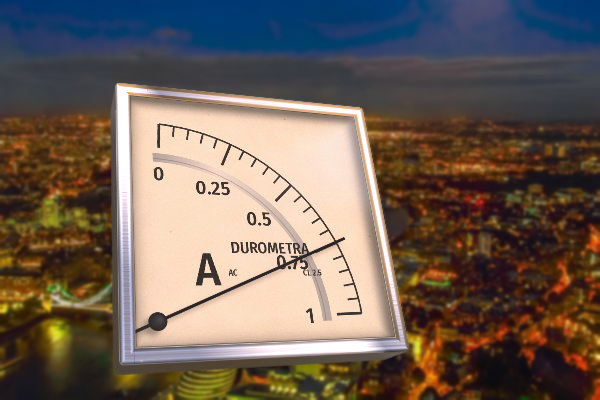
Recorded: value=0.75 unit=A
